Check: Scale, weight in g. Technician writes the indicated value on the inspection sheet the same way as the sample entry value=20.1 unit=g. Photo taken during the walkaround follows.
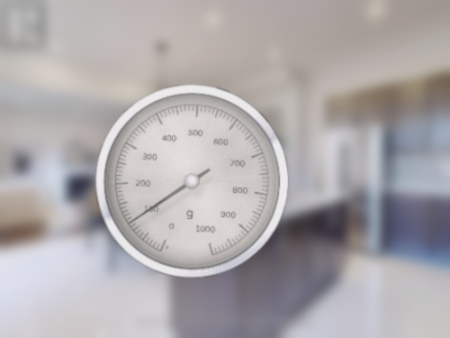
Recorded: value=100 unit=g
